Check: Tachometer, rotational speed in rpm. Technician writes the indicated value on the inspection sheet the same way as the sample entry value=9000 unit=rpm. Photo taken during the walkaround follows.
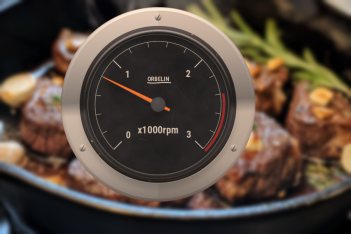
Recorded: value=800 unit=rpm
